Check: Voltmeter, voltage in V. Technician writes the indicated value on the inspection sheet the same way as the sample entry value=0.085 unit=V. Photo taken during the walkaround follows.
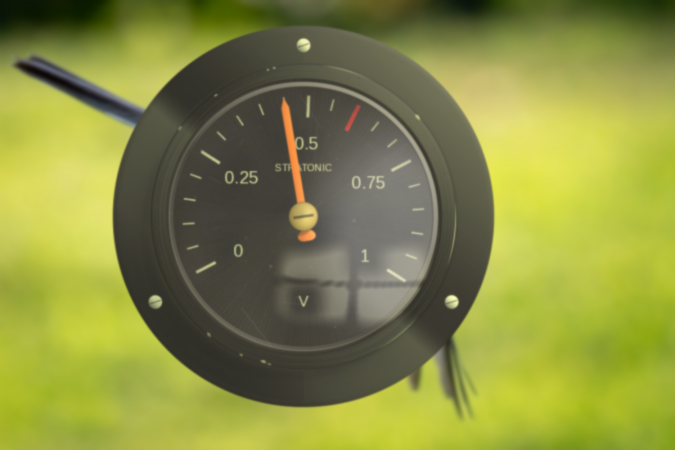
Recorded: value=0.45 unit=V
